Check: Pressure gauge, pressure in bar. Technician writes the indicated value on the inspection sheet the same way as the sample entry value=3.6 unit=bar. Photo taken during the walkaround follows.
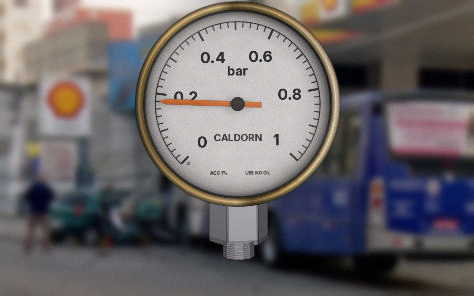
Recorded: value=0.18 unit=bar
